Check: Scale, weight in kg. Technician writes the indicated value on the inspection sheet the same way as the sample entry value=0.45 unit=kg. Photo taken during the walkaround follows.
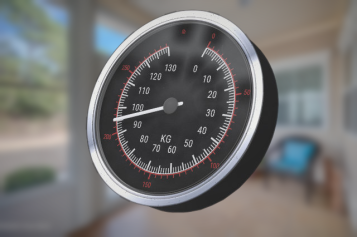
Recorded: value=95 unit=kg
